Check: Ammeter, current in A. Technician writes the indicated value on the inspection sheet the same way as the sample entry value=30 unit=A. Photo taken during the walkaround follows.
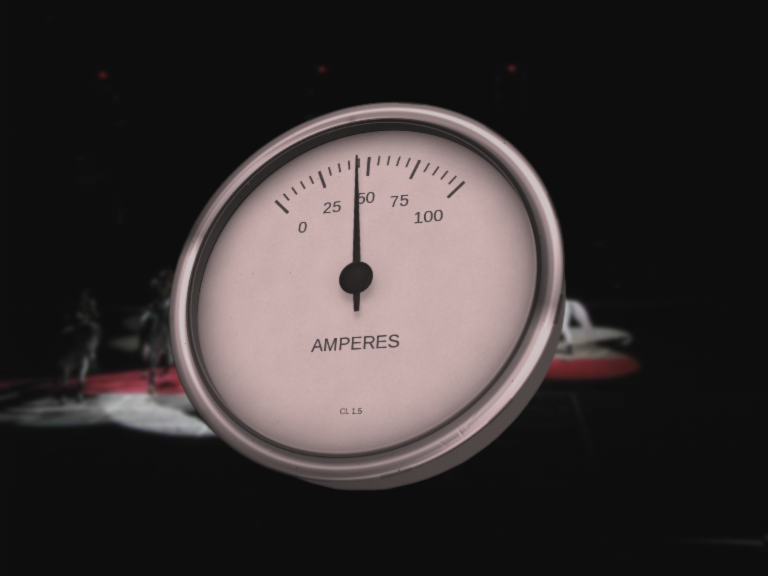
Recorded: value=45 unit=A
